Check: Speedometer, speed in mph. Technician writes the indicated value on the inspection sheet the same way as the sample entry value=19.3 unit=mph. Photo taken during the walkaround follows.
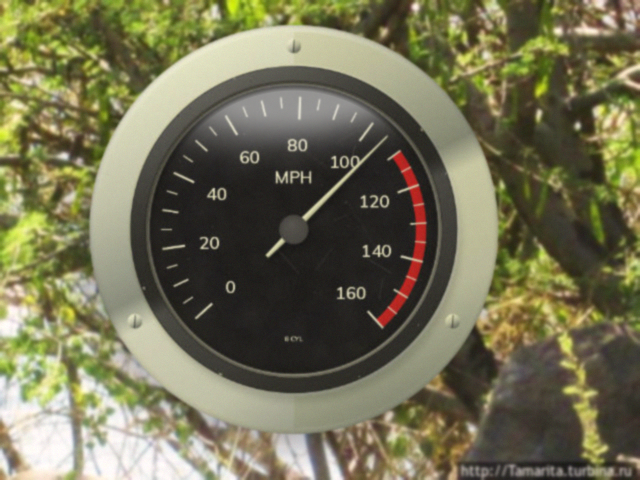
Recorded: value=105 unit=mph
